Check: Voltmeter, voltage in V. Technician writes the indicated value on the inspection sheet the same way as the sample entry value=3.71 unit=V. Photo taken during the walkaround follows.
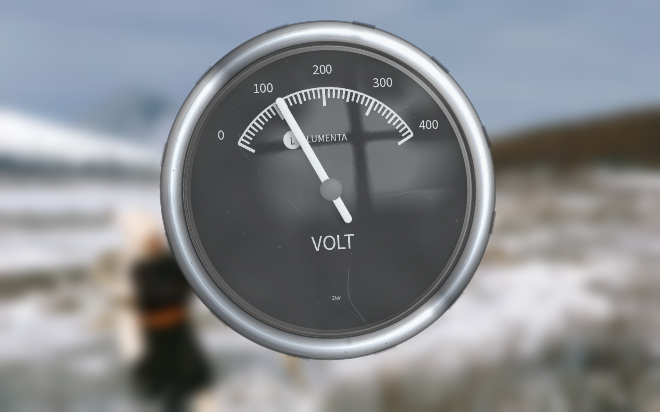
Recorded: value=110 unit=V
